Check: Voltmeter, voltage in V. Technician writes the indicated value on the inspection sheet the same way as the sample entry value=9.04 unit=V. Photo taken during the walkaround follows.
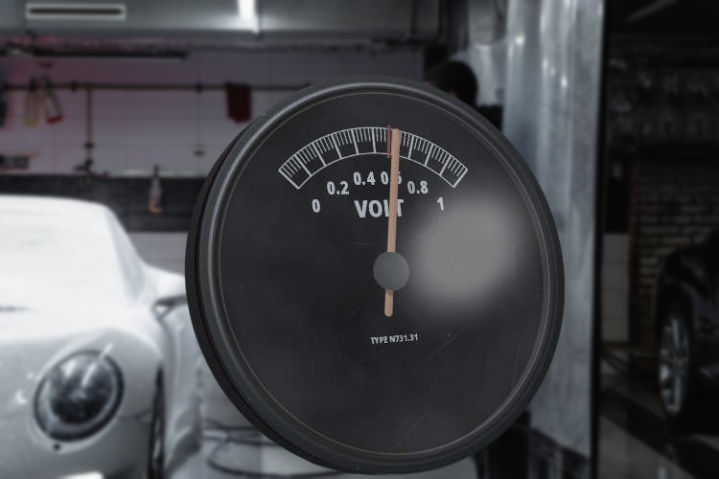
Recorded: value=0.6 unit=V
